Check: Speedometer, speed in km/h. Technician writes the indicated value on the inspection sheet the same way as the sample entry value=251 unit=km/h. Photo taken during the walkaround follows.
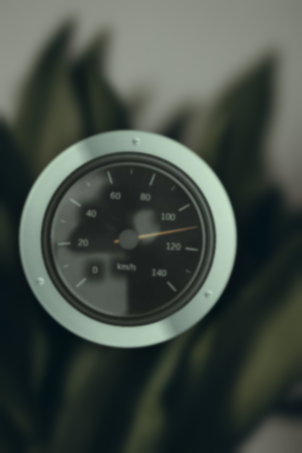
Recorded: value=110 unit=km/h
